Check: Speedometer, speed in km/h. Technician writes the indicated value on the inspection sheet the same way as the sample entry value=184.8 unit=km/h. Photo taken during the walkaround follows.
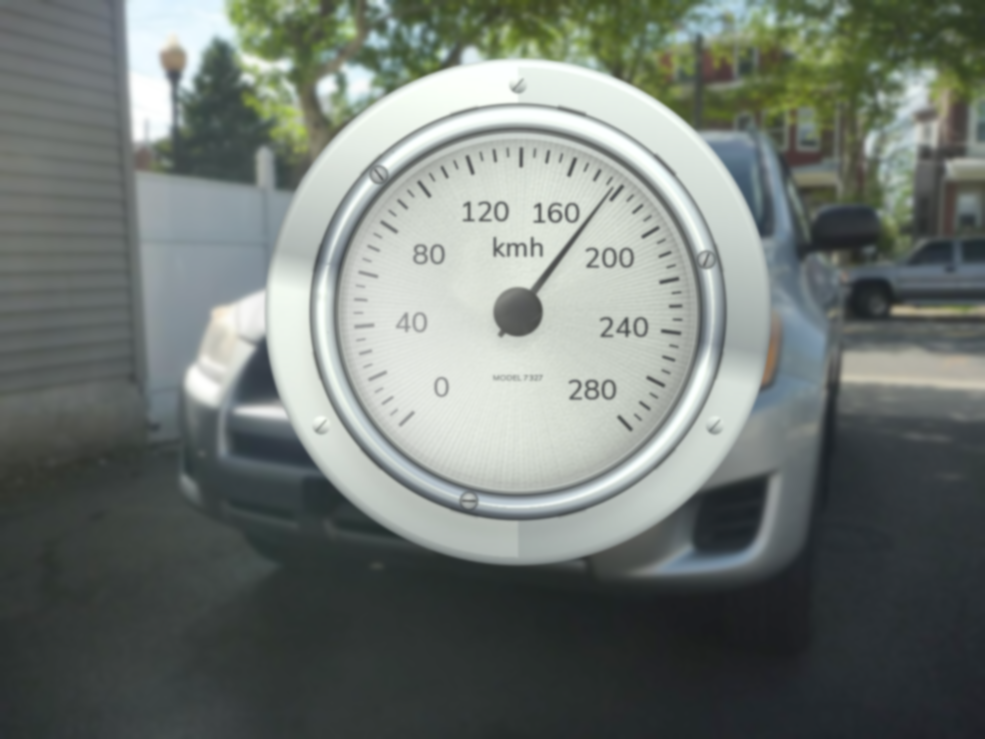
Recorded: value=177.5 unit=km/h
